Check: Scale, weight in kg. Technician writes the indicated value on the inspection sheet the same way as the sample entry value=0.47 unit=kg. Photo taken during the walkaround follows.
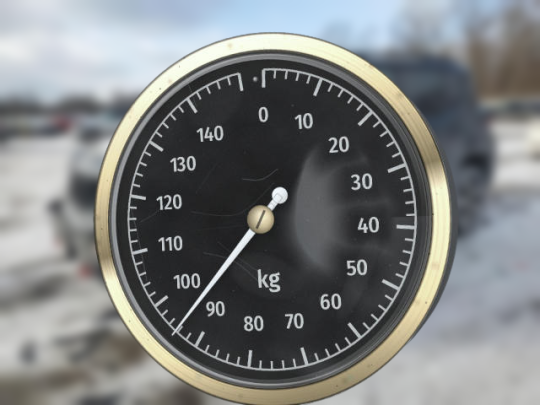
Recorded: value=94 unit=kg
